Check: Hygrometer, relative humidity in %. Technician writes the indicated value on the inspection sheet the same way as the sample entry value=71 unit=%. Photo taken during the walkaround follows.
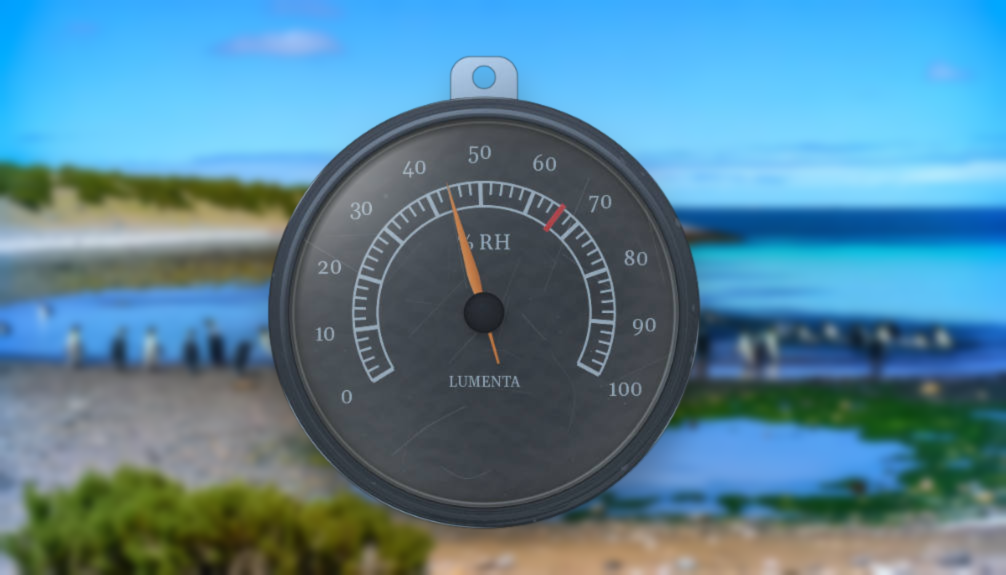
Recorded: value=44 unit=%
